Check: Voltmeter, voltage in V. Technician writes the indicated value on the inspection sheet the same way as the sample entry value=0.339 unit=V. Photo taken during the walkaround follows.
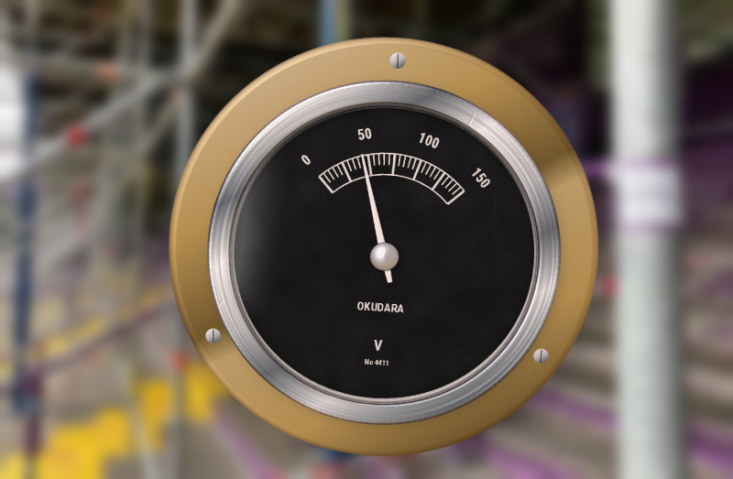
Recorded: value=45 unit=V
